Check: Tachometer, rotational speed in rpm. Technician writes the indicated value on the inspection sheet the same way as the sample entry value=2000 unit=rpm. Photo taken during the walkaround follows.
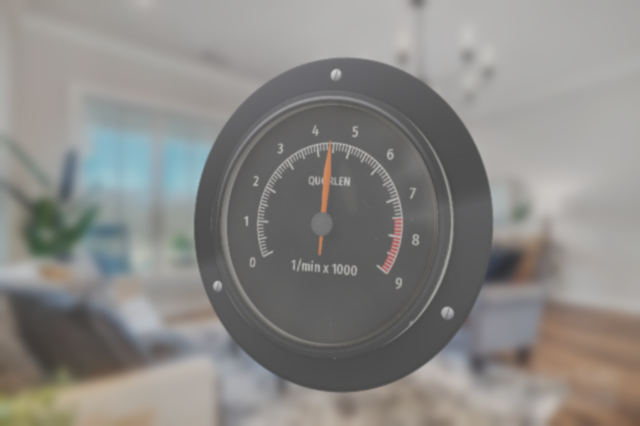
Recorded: value=4500 unit=rpm
